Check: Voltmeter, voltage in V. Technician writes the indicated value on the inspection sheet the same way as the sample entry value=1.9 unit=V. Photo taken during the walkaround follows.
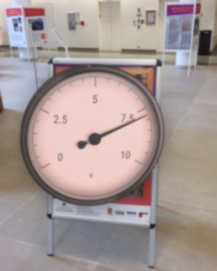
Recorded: value=7.75 unit=V
